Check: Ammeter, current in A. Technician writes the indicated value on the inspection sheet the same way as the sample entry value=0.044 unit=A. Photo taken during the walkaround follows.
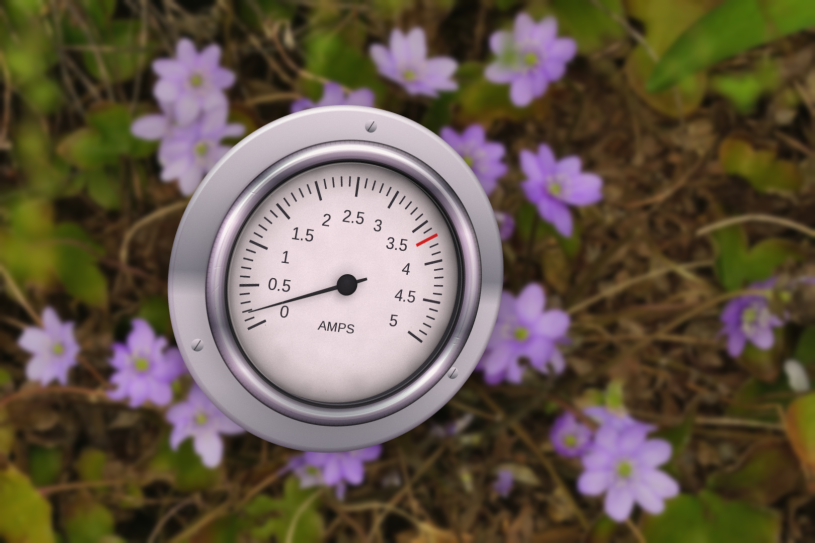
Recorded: value=0.2 unit=A
